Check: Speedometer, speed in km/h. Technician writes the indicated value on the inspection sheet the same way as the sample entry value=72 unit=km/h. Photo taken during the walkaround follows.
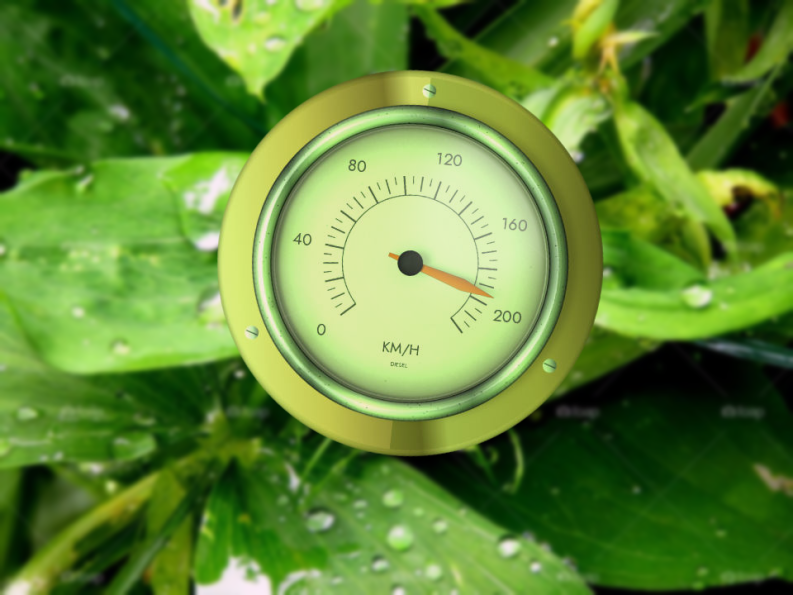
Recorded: value=195 unit=km/h
